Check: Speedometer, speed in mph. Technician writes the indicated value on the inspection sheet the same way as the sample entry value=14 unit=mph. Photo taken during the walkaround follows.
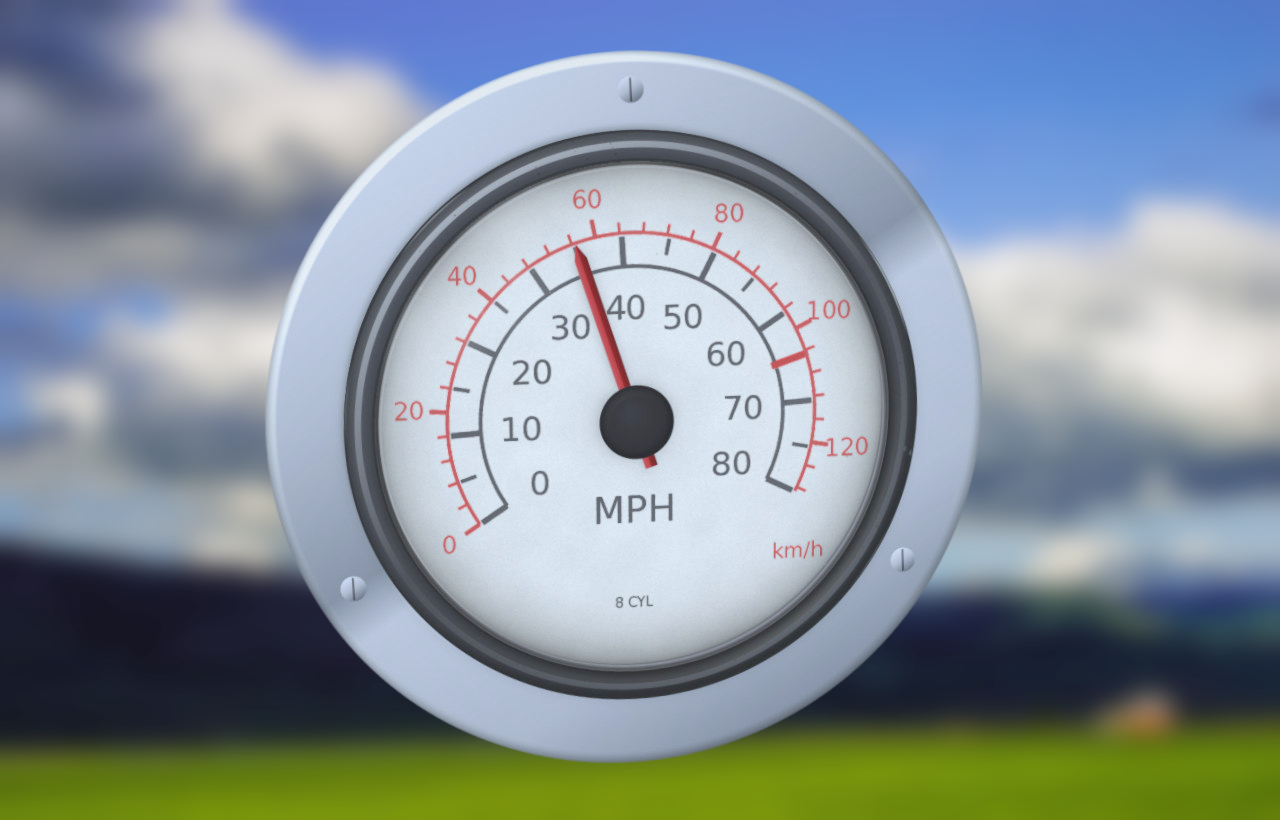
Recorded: value=35 unit=mph
